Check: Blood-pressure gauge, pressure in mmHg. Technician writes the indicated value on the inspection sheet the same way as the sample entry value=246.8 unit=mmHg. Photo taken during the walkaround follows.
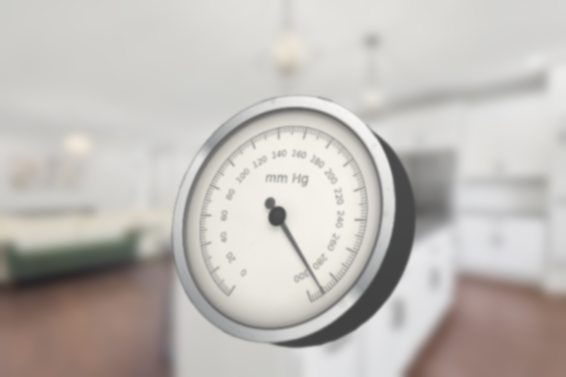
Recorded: value=290 unit=mmHg
